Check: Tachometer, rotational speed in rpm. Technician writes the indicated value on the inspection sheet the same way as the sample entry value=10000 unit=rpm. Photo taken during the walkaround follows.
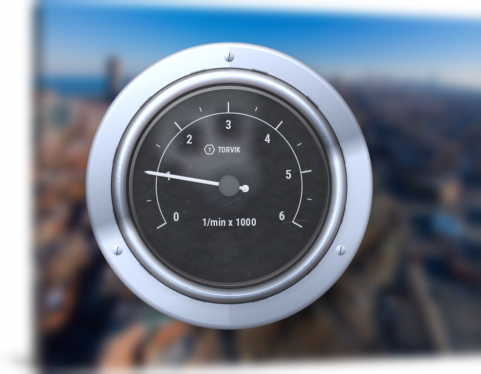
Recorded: value=1000 unit=rpm
